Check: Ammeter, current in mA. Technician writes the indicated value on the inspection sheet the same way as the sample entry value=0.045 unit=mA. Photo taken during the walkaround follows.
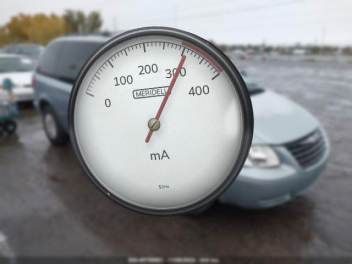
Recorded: value=310 unit=mA
